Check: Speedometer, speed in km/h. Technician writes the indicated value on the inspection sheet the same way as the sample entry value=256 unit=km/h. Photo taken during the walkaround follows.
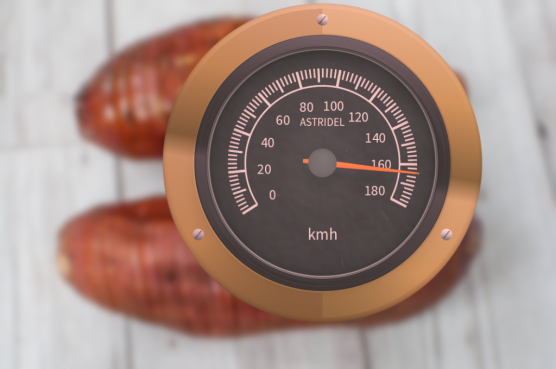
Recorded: value=164 unit=km/h
